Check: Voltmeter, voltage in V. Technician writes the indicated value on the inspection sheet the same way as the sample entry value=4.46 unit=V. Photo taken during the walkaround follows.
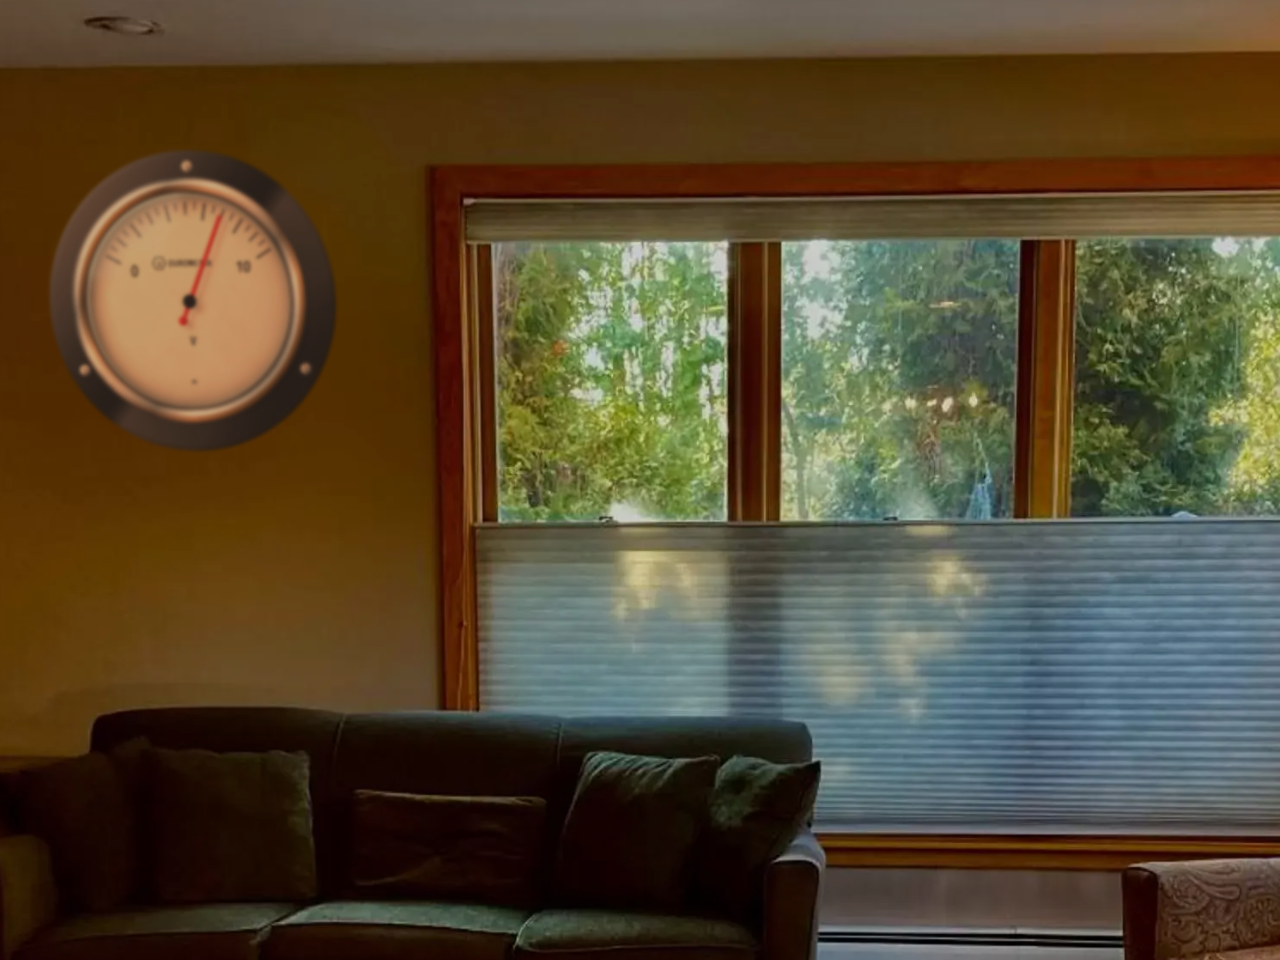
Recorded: value=7 unit=V
